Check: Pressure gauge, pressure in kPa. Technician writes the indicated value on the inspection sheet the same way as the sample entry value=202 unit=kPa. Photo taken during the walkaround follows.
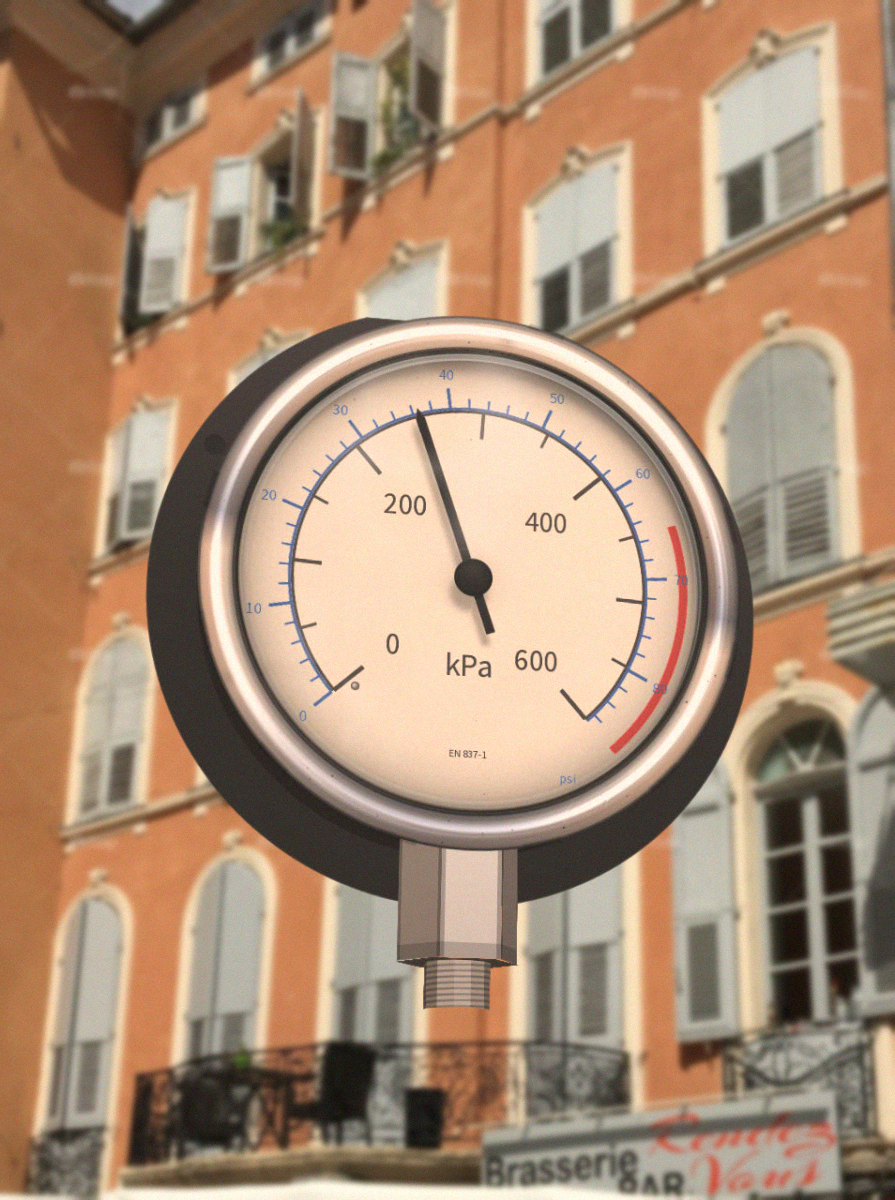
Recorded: value=250 unit=kPa
